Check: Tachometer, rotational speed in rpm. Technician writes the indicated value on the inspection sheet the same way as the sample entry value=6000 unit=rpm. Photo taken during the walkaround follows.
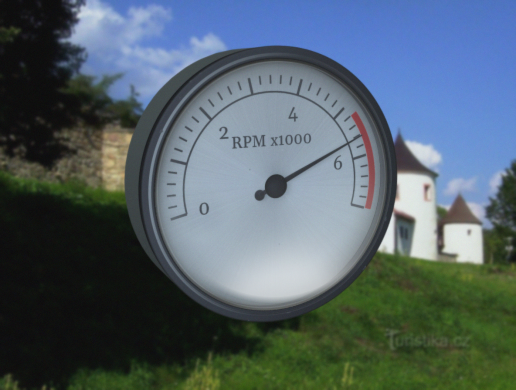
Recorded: value=5600 unit=rpm
